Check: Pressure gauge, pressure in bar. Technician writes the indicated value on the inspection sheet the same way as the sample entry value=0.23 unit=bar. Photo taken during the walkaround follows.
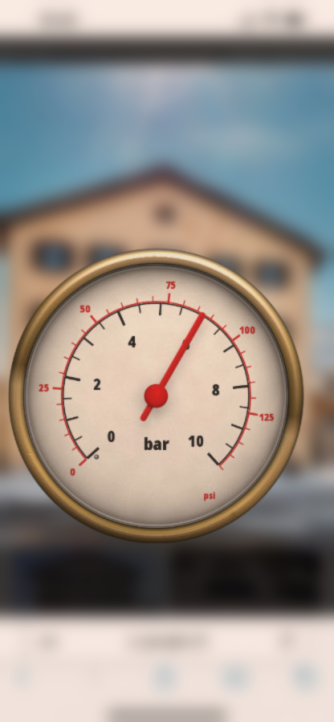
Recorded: value=6 unit=bar
